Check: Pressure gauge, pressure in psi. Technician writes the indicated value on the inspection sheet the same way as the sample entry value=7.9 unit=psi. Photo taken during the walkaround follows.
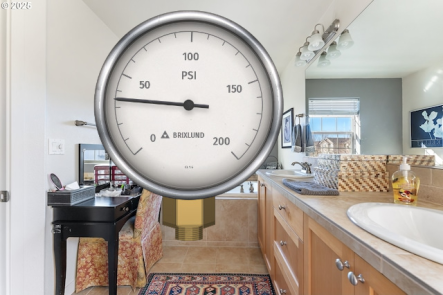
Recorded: value=35 unit=psi
